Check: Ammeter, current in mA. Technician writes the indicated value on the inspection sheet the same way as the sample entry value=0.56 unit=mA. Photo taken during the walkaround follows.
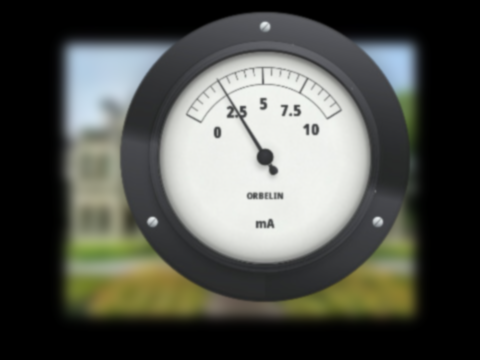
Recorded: value=2.5 unit=mA
